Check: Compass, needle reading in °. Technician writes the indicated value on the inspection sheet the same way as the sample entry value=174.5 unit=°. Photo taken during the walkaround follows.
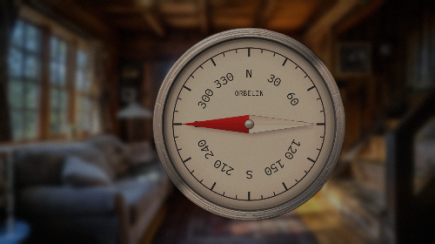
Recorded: value=270 unit=°
